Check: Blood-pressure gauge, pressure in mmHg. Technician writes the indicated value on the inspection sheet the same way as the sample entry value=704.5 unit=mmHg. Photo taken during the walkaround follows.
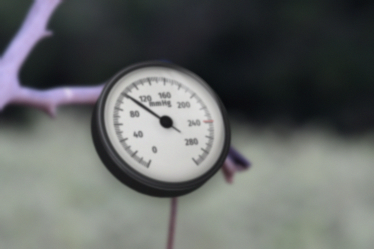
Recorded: value=100 unit=mmHg
